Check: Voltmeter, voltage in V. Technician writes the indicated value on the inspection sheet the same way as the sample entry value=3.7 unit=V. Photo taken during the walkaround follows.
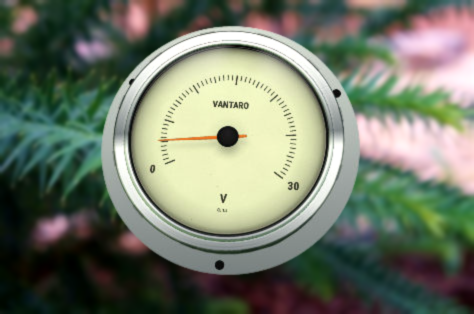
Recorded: value=2.5 unit=V
